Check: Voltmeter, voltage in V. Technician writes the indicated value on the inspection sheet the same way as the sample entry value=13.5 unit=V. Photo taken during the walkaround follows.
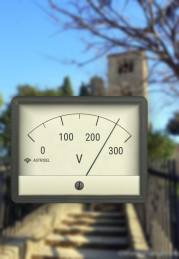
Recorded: value=250 unit=V
